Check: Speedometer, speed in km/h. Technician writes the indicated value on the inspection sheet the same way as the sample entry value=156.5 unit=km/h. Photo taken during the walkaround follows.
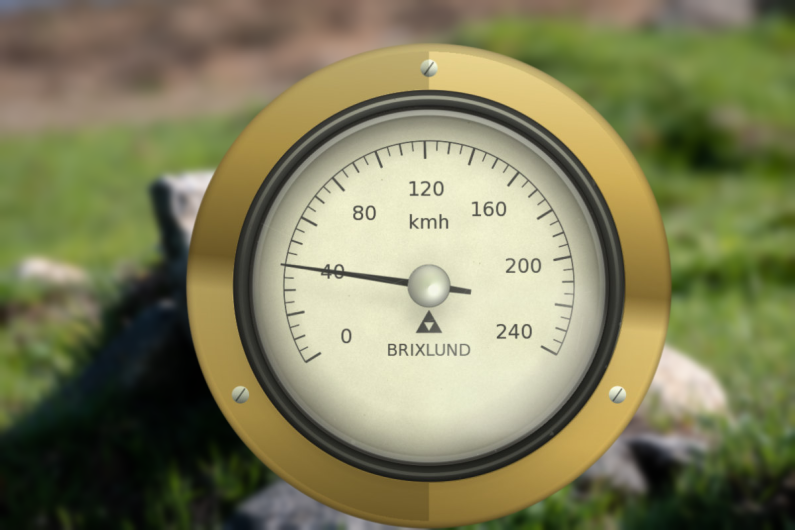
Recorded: value=40 unit=km/h
